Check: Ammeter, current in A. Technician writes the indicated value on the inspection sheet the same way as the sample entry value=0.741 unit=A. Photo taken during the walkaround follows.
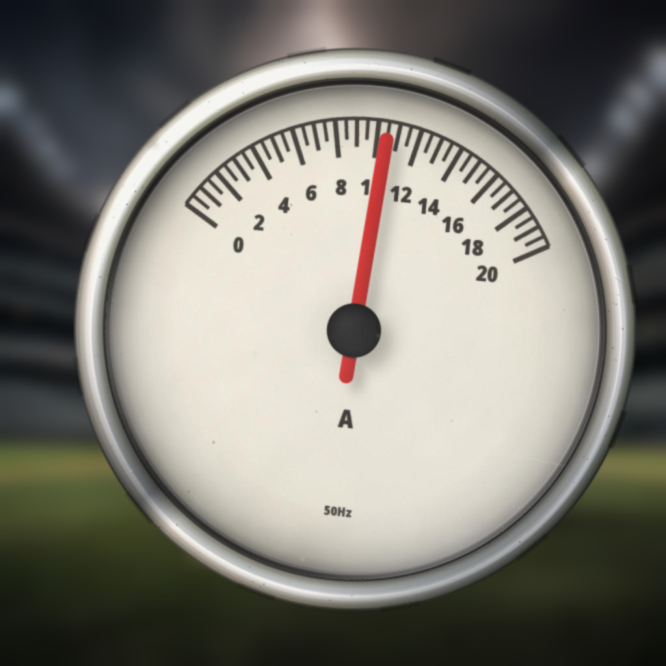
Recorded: value=10.5 unit=A
